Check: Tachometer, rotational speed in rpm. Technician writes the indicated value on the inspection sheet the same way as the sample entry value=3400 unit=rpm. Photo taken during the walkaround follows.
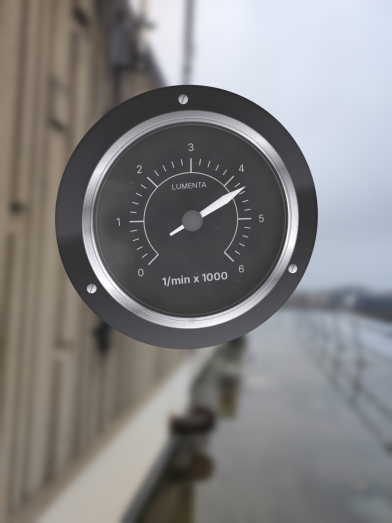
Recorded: value=4300 unit=rpm
